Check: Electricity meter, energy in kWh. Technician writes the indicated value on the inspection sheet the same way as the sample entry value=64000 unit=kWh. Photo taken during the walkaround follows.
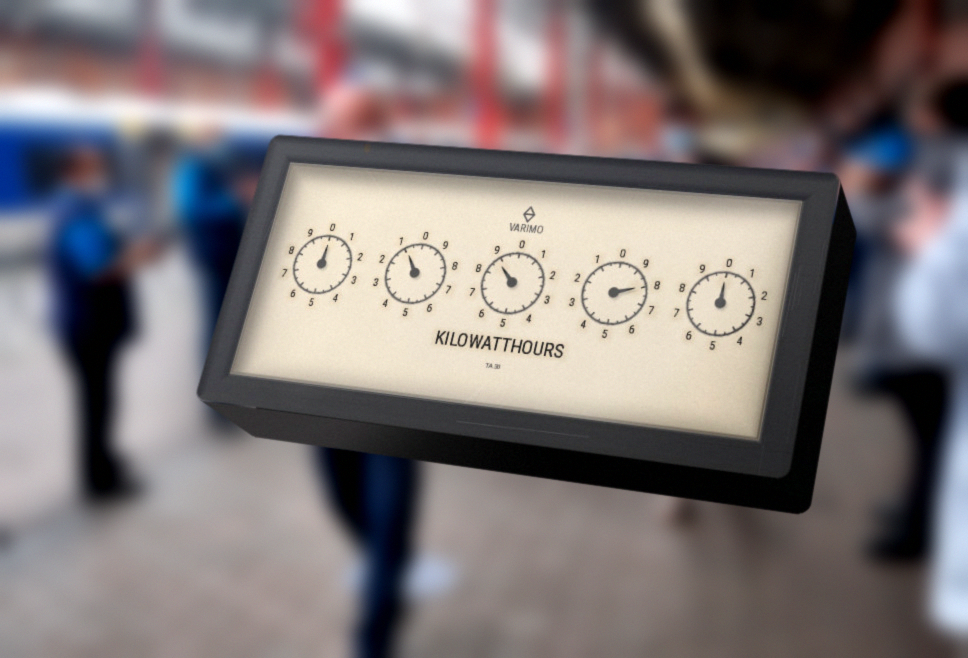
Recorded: value=880 unit=kWh
